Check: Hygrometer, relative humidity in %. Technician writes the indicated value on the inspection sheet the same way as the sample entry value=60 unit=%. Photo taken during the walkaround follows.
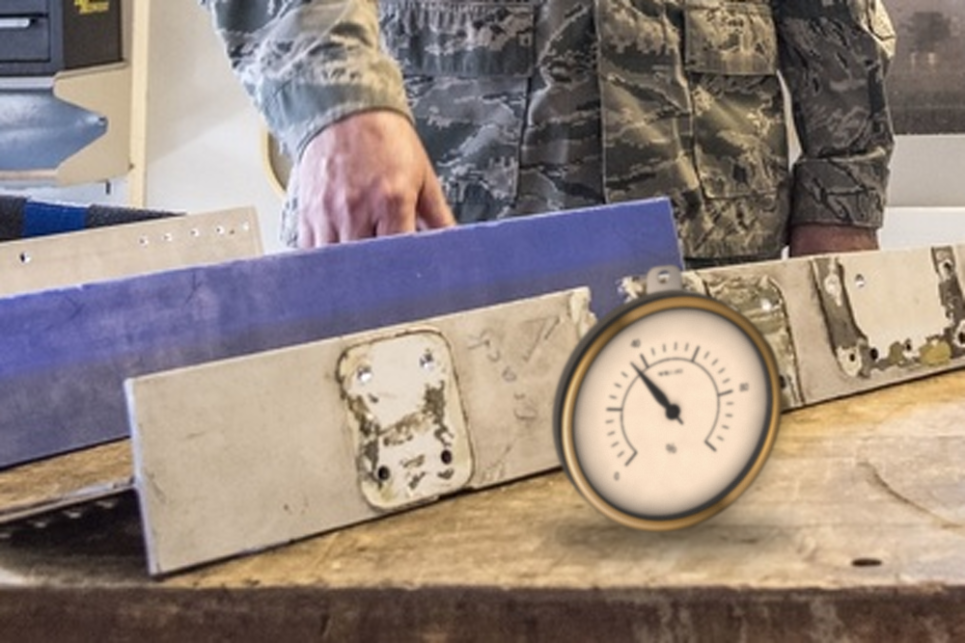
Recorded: value=36 unit=%
